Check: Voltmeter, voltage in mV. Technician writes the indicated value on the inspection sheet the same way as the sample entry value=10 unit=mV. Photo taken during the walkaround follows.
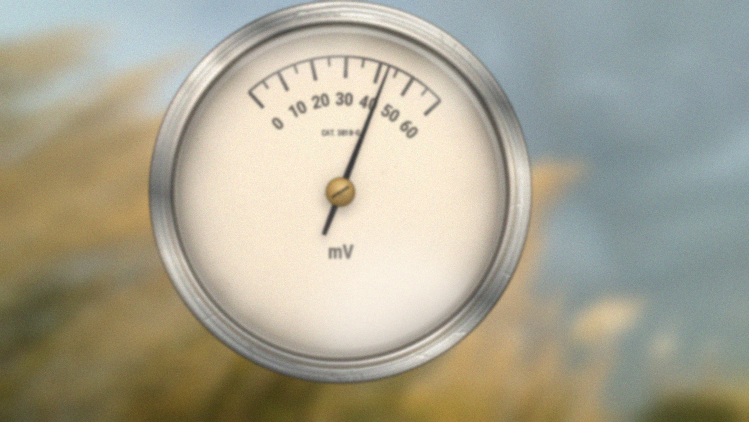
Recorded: value=42.5 unit=mV
